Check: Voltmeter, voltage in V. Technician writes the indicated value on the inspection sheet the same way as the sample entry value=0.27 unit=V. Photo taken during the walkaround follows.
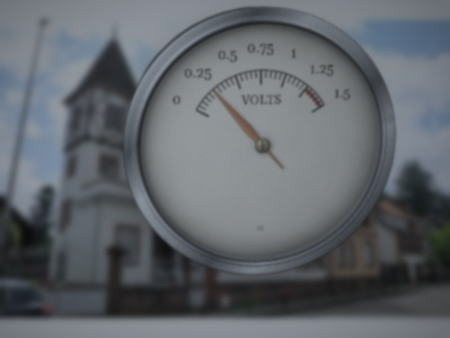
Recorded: value=0.25 unit=V
